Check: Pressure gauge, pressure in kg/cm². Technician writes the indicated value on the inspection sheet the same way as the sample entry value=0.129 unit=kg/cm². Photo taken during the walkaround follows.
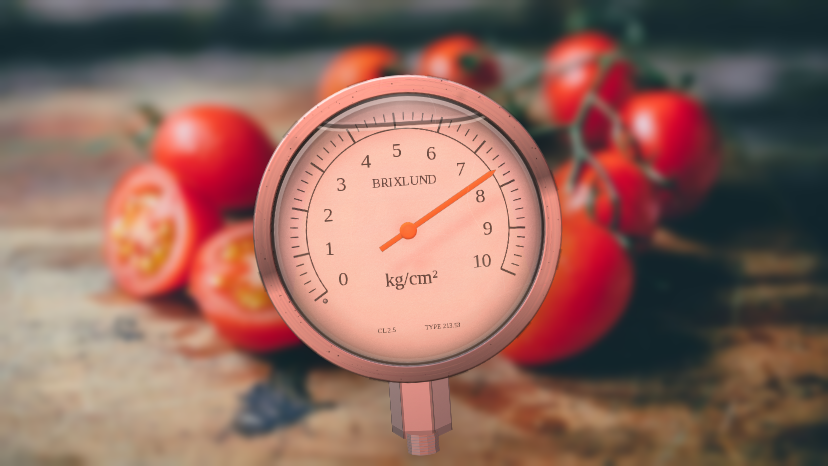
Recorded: value=7.6 unit=kg/cm²
